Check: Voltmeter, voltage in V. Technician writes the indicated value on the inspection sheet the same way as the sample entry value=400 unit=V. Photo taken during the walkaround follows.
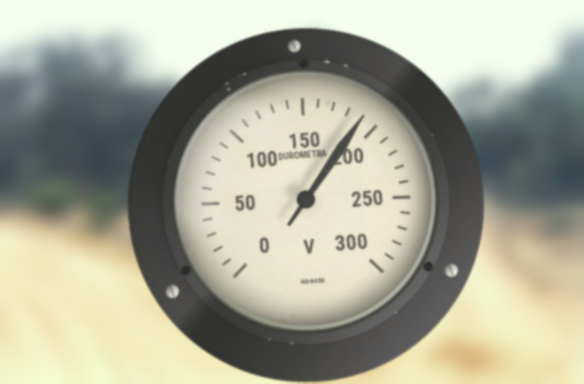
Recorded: value=190 unit=V
